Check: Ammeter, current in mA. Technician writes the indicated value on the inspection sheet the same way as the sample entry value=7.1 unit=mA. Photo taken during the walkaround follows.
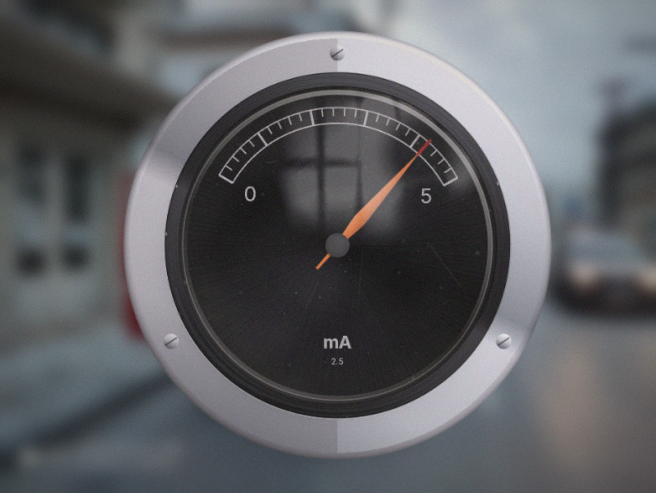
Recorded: value=4.2 unit=mA
